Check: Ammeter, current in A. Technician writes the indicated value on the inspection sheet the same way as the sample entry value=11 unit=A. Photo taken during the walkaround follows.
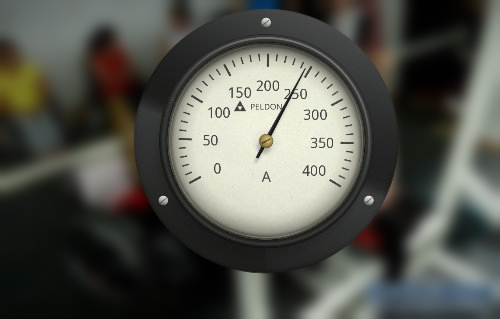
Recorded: value=245 unit=A
